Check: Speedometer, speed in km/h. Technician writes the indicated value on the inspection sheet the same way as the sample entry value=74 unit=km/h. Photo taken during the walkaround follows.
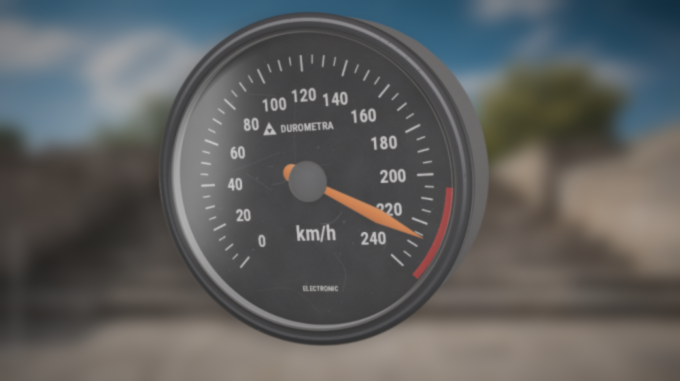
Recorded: value=225 unit=km/h
